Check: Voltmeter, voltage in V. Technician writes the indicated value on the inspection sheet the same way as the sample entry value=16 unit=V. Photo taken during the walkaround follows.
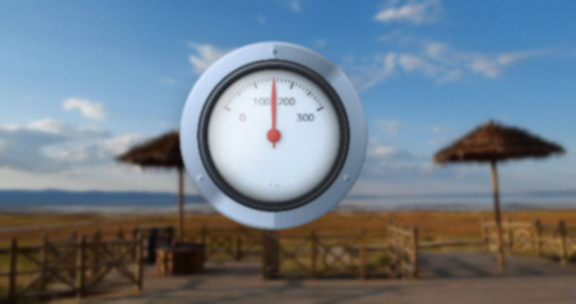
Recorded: value=150 unit=V
